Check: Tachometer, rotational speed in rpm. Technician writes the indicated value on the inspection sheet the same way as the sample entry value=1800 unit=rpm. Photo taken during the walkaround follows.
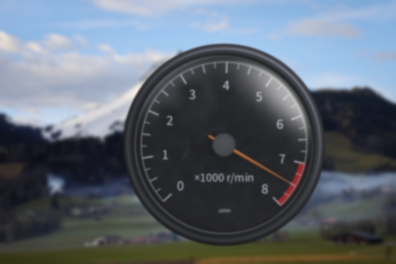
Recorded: value=7500 unit=rpm
